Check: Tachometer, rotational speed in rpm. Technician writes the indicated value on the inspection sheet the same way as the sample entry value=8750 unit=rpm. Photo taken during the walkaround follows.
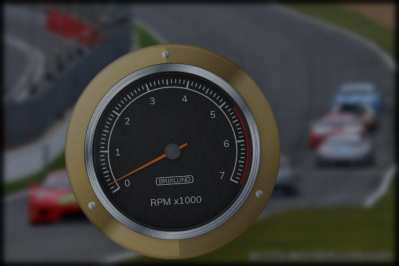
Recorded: value=200 unit=rpm
